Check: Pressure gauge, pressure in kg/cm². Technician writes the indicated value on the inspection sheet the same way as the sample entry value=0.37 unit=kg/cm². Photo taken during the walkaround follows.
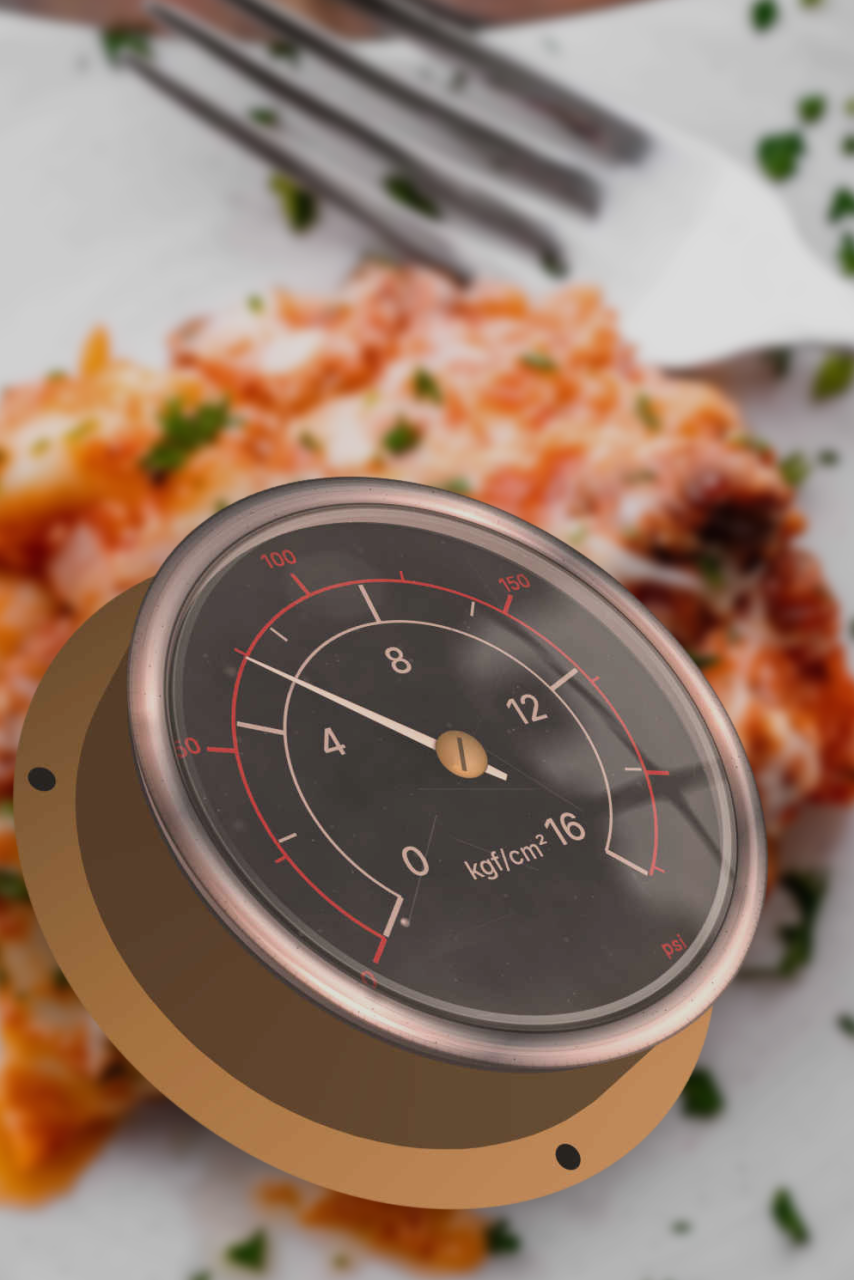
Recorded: value=5 unit=kg/cm²
